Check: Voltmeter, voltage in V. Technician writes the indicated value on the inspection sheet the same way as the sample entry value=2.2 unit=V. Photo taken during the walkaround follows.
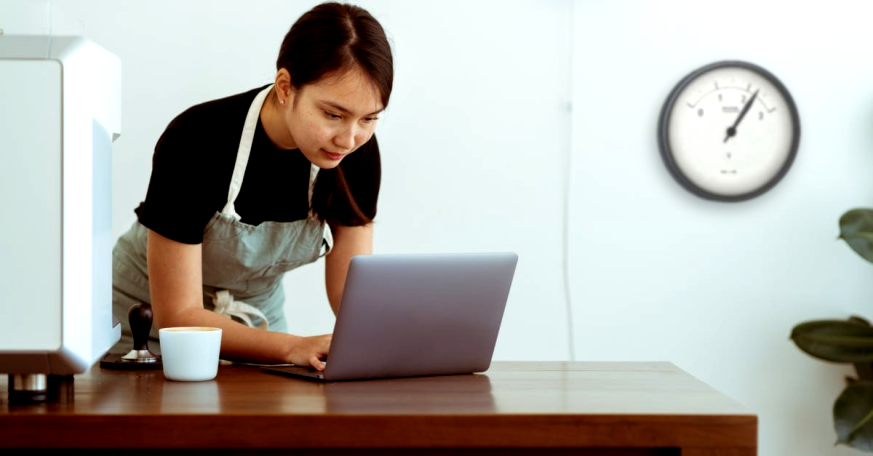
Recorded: value=2.25 unit=V
